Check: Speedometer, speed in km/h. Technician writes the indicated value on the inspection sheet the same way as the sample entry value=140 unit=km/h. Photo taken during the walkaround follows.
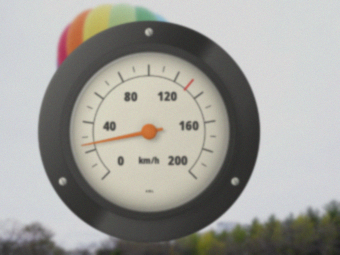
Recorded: value=25 unit=km/h
